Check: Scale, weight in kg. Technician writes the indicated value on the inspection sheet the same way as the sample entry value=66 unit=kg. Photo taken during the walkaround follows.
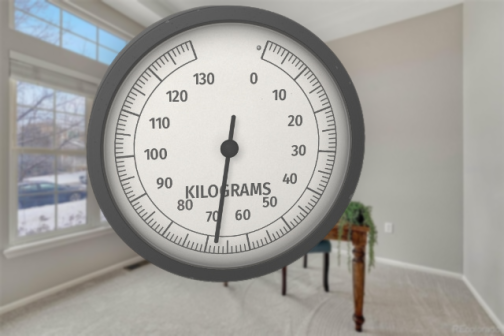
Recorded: value=68 unit=kg
